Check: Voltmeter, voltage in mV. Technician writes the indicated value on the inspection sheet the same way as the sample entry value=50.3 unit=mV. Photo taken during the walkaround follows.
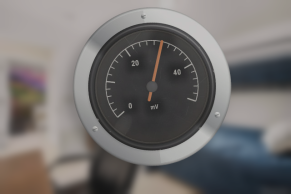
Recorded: value=30 unit=mV
